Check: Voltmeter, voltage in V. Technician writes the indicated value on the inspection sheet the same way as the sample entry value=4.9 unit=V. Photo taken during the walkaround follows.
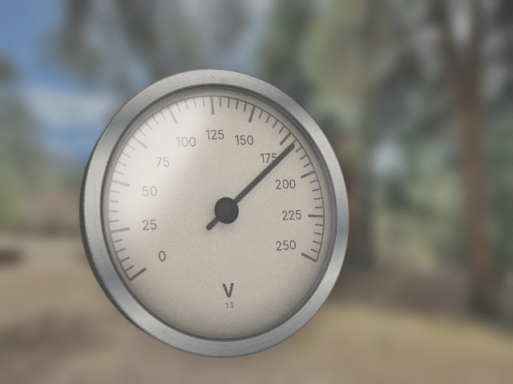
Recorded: value=180 unit=V
